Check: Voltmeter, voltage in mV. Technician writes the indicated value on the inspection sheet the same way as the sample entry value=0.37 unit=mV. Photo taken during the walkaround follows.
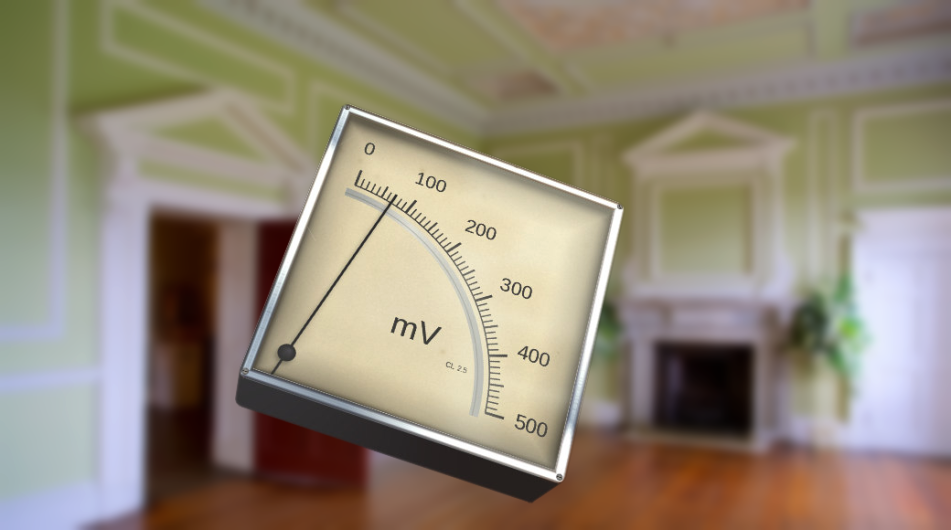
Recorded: value=70 unit=mV
